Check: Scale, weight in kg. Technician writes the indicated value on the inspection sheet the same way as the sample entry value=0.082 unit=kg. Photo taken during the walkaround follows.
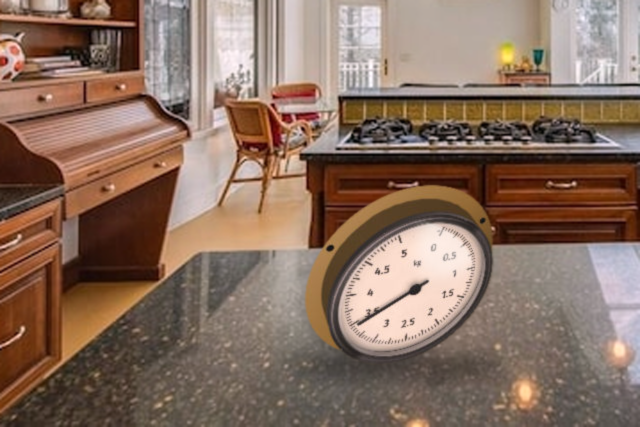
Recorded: value=3.5 unit=kg
